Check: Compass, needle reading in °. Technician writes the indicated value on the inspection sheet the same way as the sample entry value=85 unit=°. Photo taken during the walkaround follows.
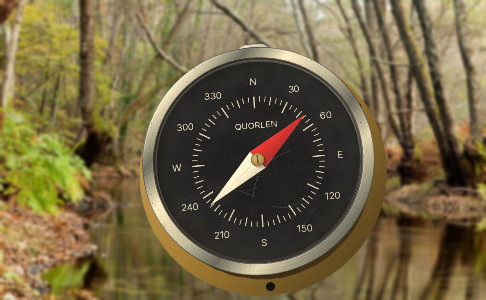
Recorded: value=50 unit=°
